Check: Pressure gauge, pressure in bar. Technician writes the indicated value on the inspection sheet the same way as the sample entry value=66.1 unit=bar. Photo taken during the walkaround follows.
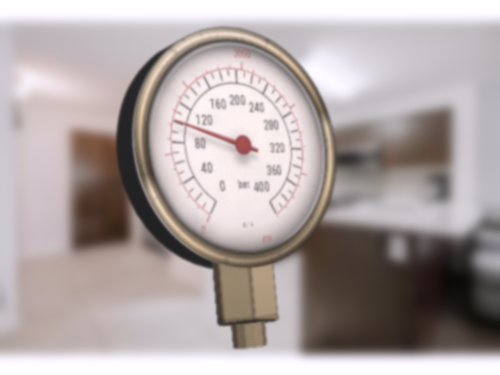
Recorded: value=100 unit=bar
